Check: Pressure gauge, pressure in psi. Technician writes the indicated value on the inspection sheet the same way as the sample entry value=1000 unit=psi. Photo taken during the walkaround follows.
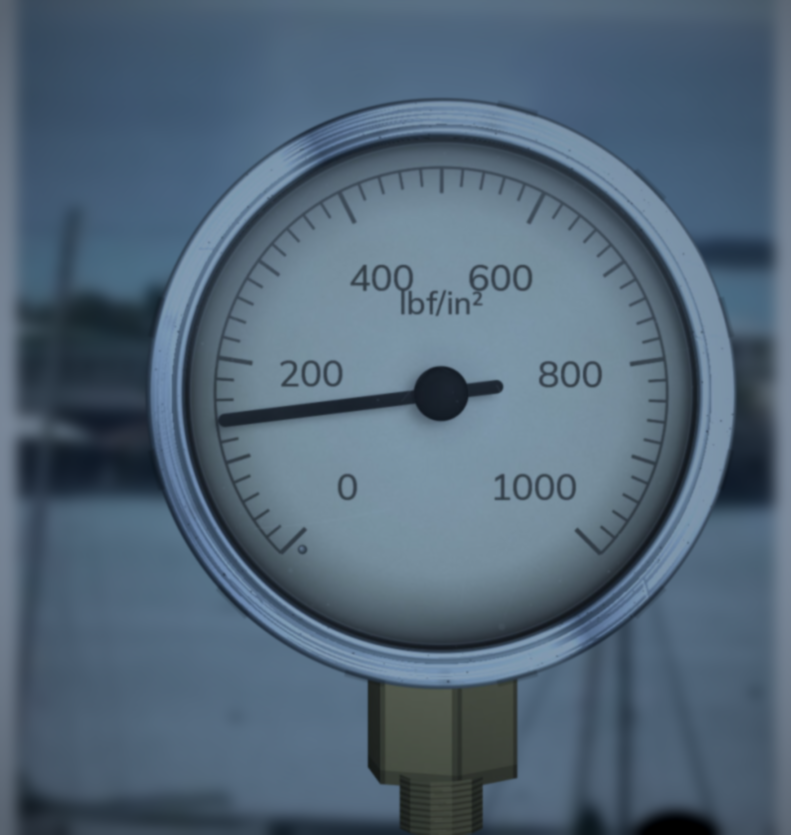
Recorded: value=140 unit=psi
